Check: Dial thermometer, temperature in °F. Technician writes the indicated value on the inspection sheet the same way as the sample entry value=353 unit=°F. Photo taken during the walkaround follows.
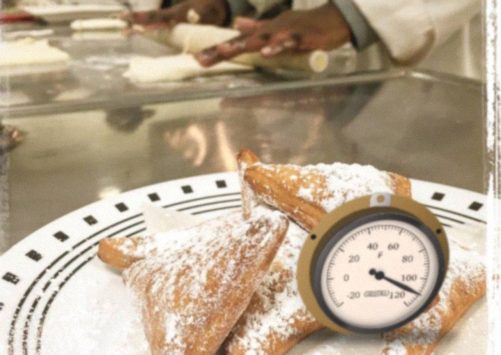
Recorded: value=110 unit=°F
